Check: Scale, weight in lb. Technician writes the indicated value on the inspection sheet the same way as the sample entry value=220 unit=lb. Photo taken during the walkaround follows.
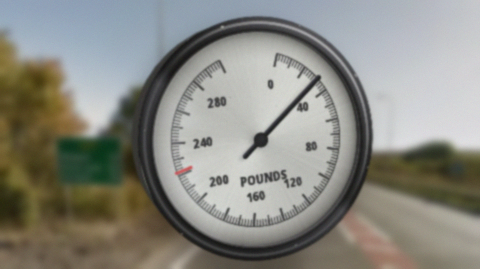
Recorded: value=30 unit=lb
